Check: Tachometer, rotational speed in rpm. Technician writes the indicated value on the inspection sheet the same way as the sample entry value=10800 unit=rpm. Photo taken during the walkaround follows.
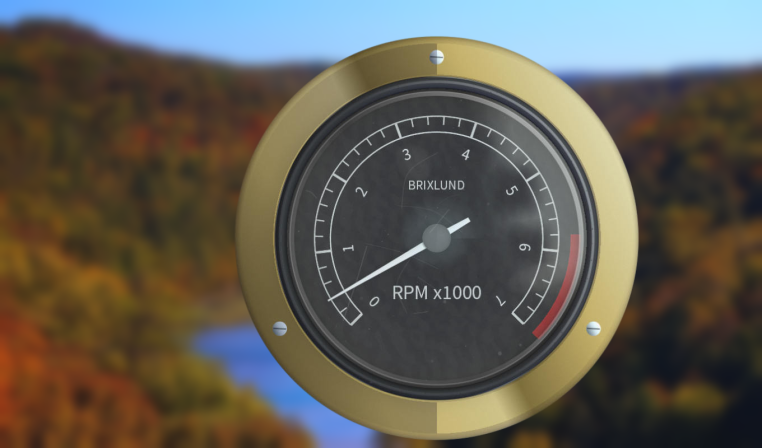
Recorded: value=400 unit=rpm
